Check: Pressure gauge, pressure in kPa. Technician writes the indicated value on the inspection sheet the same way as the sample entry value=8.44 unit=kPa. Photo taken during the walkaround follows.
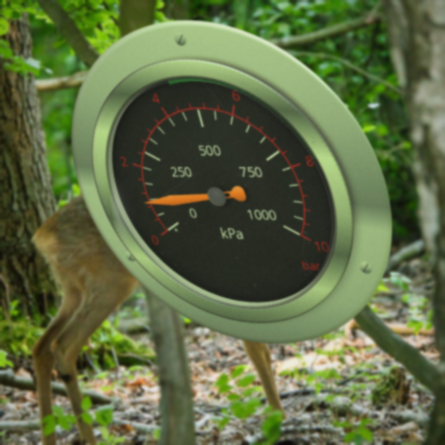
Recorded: value=100 unit=kPa
